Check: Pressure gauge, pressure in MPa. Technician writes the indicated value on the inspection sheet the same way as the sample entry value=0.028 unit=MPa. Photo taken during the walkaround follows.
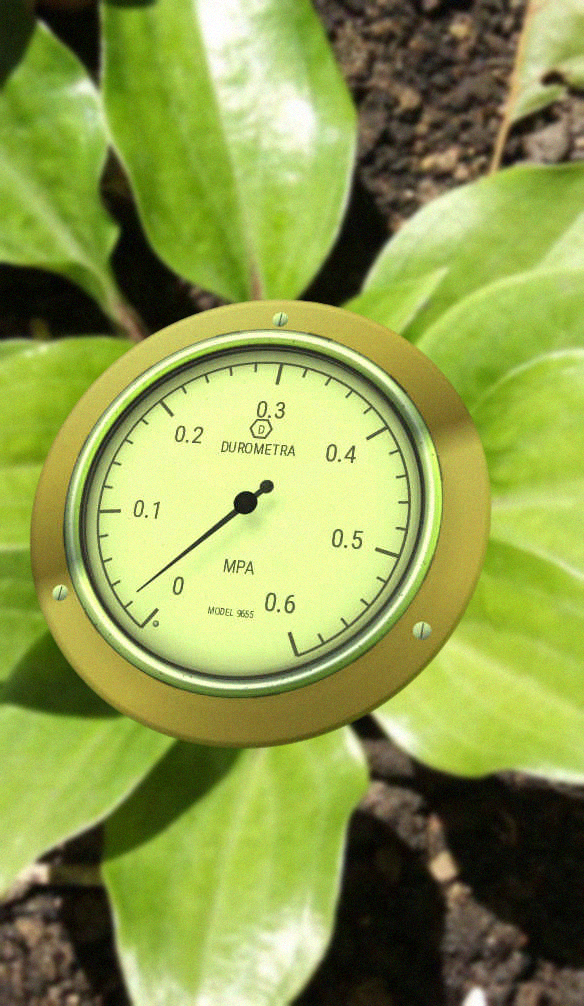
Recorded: value=0.02 unit=MPa
